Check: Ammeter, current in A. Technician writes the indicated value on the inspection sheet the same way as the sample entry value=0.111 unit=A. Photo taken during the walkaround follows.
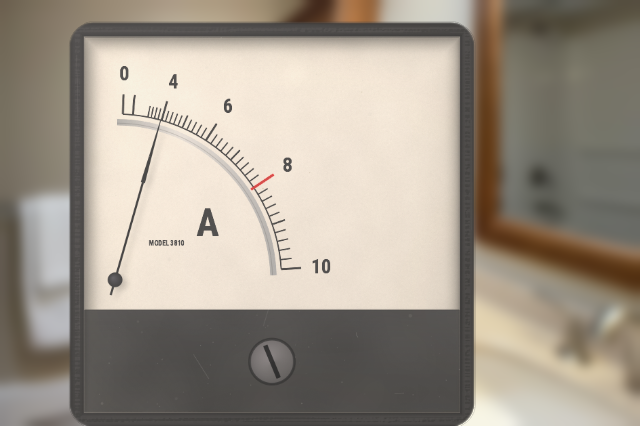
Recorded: value=4 unit=A
